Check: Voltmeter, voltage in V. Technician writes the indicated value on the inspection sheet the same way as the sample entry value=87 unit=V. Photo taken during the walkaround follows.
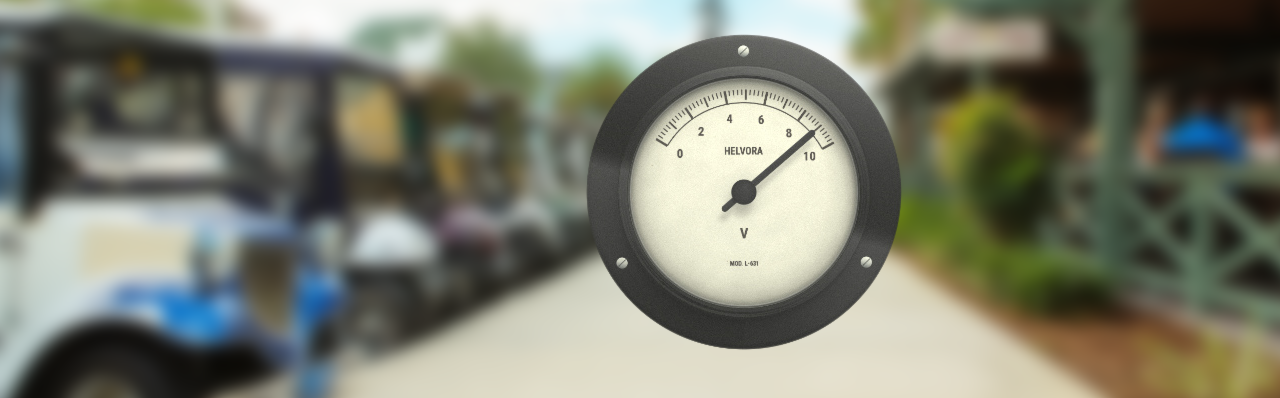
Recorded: value=9 unit=V
